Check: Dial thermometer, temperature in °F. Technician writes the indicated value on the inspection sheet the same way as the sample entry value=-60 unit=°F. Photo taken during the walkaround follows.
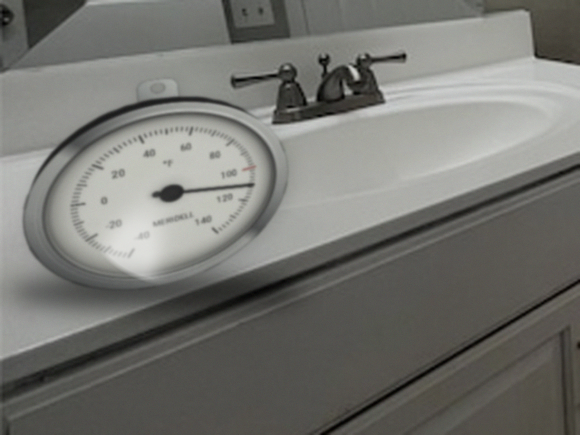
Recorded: value=110 unit=°F
